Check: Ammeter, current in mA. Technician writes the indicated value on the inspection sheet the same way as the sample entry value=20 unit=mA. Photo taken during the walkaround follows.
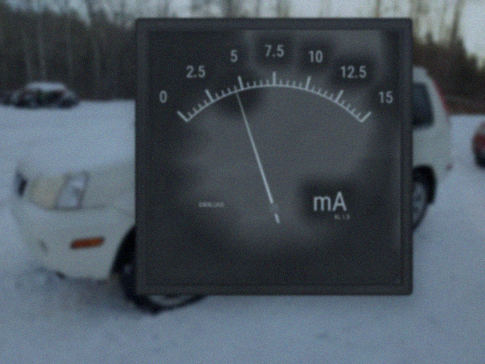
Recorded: value=4.5 unit=mA
